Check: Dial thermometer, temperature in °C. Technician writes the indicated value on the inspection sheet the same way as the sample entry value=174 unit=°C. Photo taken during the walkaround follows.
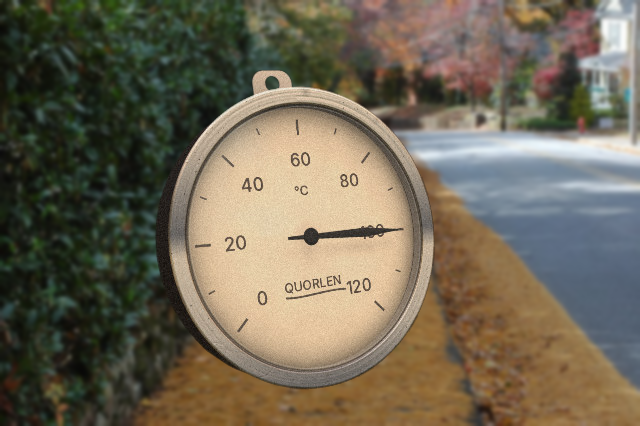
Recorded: value=100 unit=°C
